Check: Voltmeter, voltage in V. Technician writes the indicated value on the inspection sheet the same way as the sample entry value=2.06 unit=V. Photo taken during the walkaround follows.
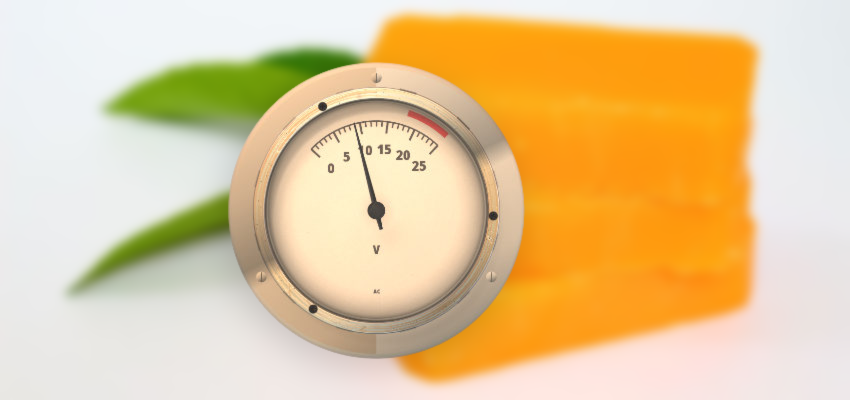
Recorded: value=9 unit=V
